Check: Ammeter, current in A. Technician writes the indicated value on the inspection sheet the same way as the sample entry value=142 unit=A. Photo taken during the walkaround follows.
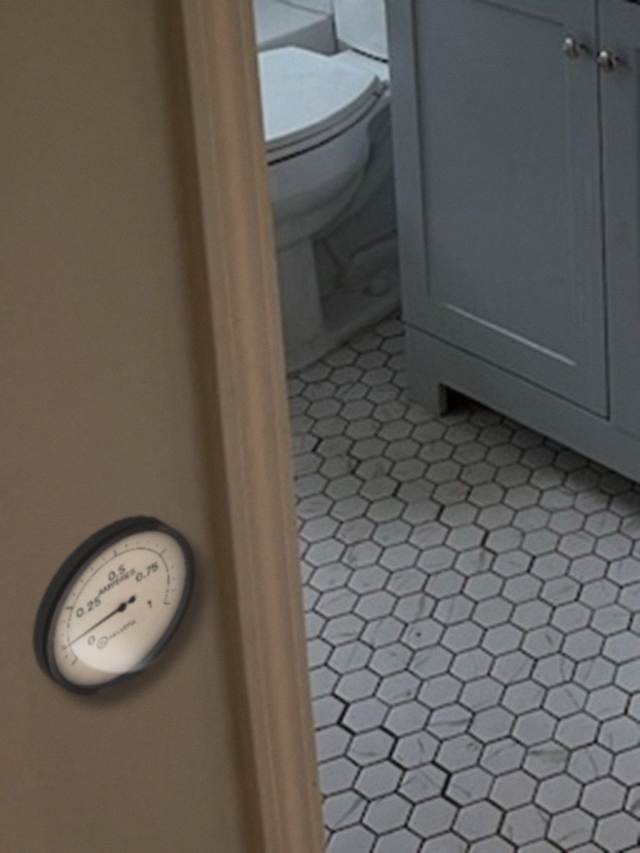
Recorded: value=0.1 unit=A
